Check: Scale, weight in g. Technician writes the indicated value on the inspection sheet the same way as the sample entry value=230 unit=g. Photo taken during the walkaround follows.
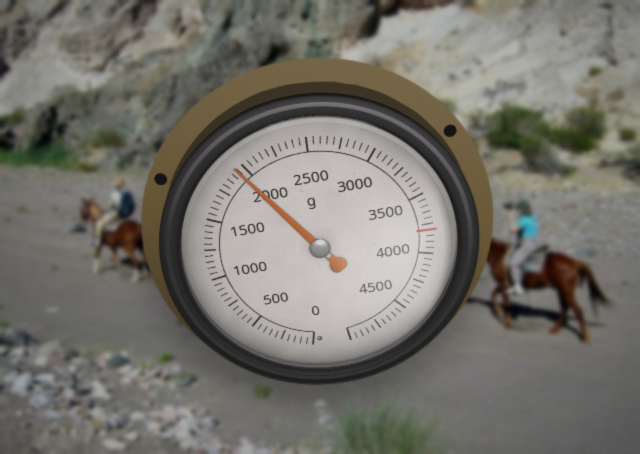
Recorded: value=1950 unit=g
